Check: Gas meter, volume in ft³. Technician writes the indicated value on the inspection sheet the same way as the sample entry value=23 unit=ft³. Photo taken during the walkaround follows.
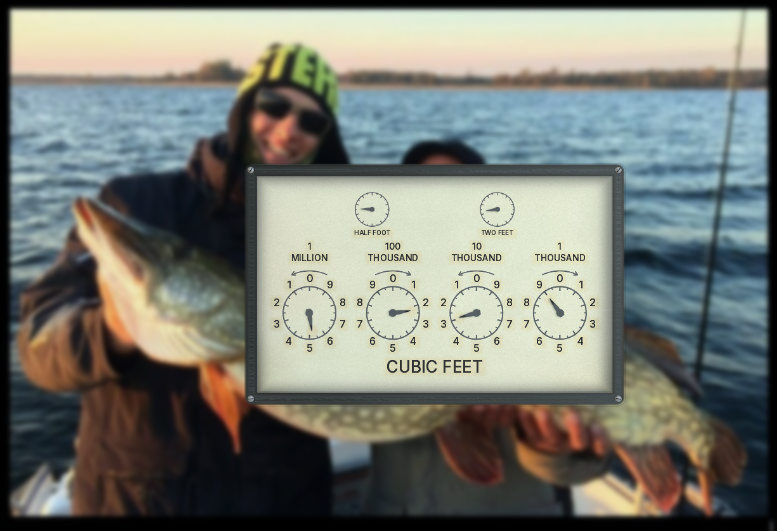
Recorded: value=522900 unit=ft³
